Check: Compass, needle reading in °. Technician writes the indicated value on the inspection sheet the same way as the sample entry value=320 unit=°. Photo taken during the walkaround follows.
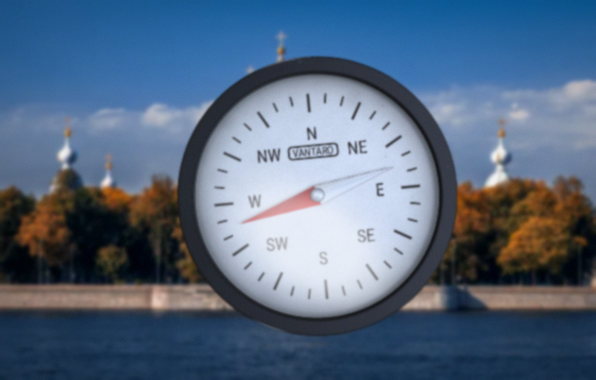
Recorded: value=255 unit=°
